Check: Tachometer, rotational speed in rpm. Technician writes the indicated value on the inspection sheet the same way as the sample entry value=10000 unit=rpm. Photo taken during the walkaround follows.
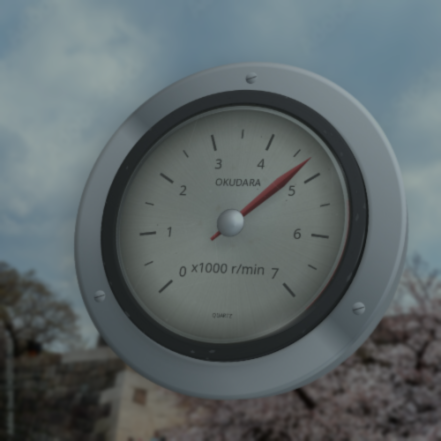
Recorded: value=4750 unit=rpm
